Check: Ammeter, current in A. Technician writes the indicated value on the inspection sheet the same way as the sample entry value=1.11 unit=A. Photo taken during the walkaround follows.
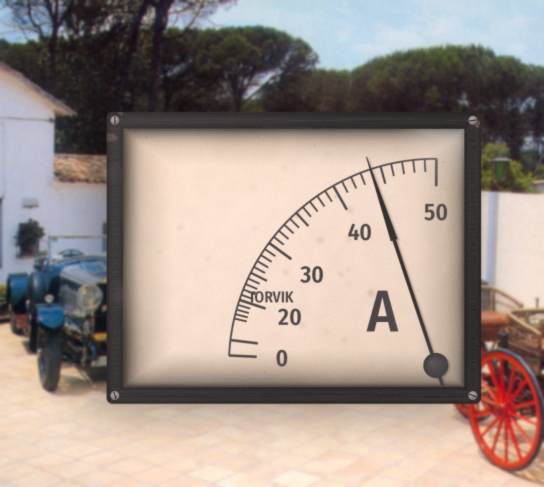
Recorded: value=44 unit=A
